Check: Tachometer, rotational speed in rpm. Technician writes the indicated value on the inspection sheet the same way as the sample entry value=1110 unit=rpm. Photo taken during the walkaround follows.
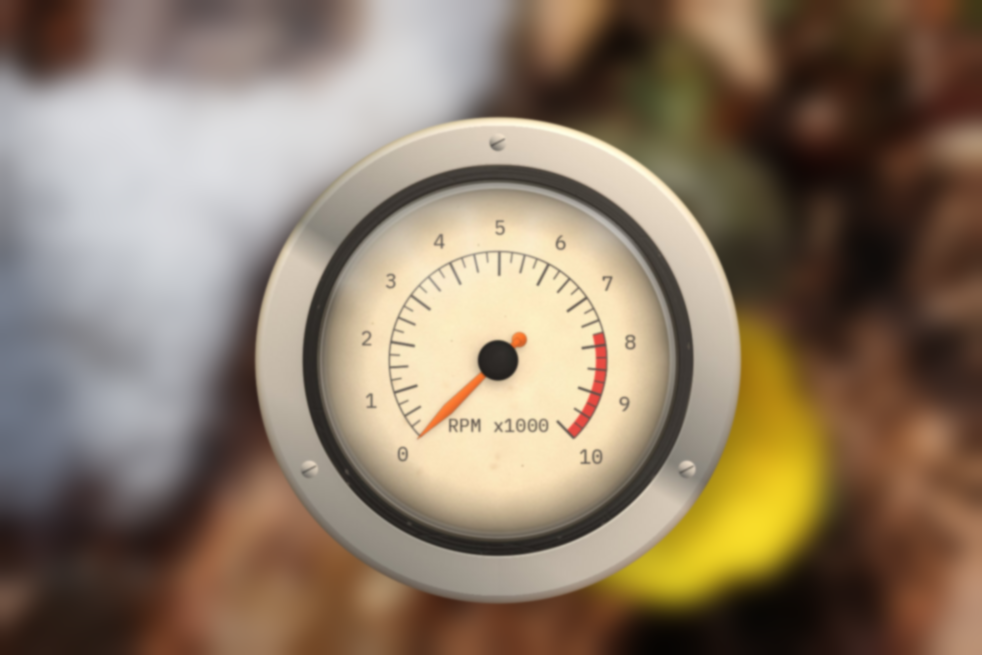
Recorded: value=0 unit=rpm
